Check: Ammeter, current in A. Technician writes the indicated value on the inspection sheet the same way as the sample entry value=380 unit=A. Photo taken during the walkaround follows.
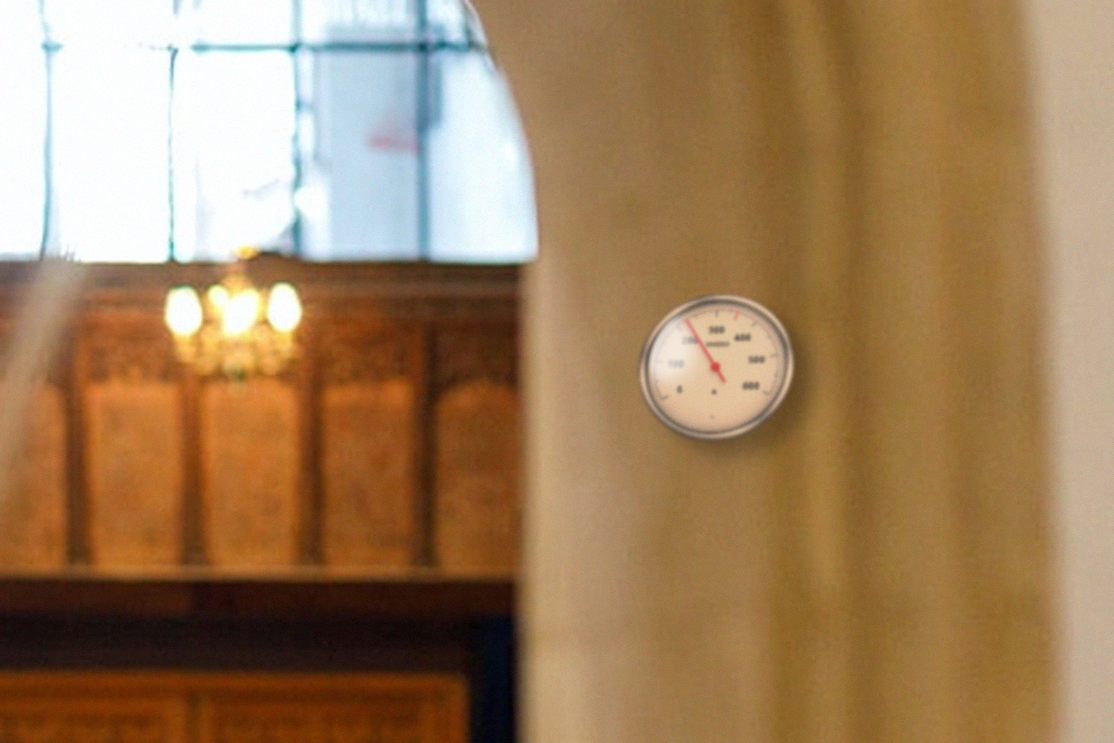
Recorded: value=225 unit=A
